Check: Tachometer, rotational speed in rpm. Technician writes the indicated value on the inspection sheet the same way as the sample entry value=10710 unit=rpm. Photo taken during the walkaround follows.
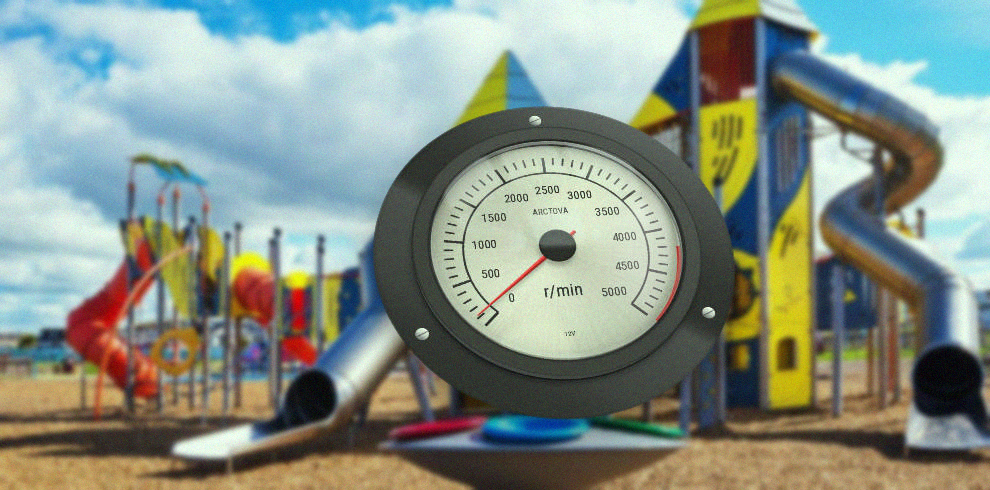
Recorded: value=100 unit=rpm
